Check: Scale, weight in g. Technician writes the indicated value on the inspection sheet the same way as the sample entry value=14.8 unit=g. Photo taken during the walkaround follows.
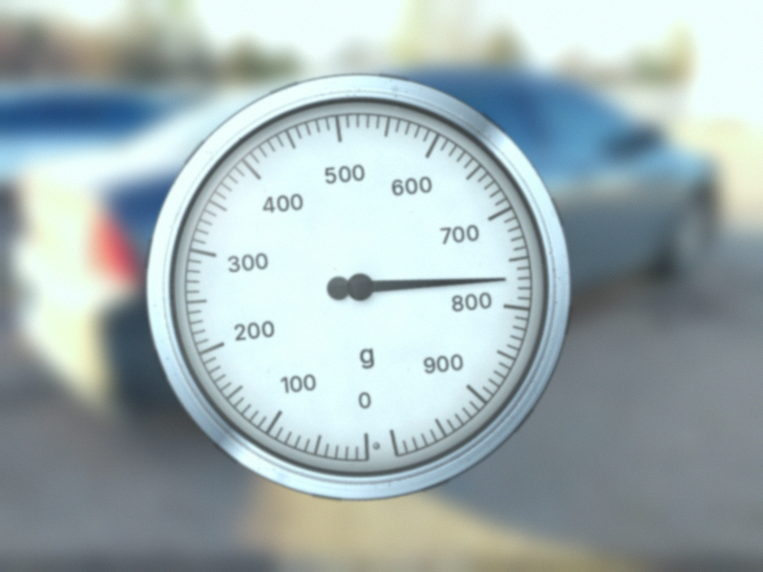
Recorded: value=770 unit=g
